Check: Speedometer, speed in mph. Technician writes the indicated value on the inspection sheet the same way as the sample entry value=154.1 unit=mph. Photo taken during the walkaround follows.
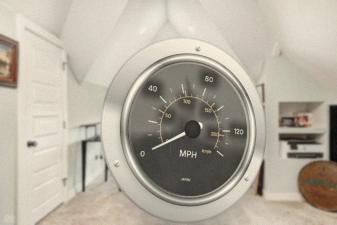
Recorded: value=0 unit=mph
